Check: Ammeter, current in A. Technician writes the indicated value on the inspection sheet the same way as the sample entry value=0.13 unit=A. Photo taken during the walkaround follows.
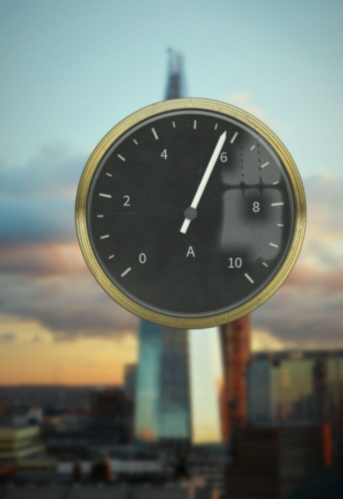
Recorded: value=5.75 unit=A
